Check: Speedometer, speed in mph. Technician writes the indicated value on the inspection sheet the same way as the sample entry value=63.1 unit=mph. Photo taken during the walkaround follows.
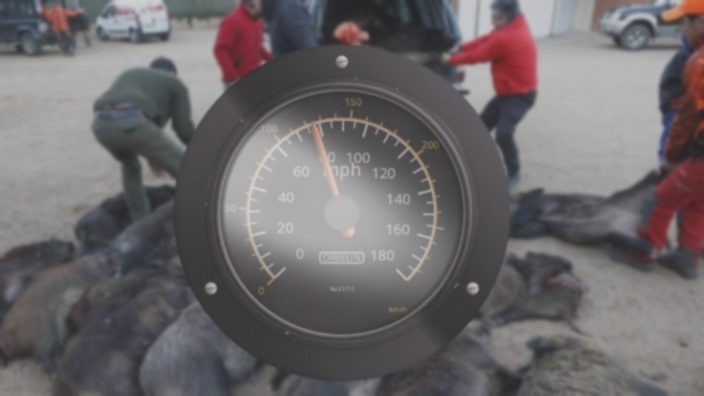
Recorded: value=77.5 unit=mph
